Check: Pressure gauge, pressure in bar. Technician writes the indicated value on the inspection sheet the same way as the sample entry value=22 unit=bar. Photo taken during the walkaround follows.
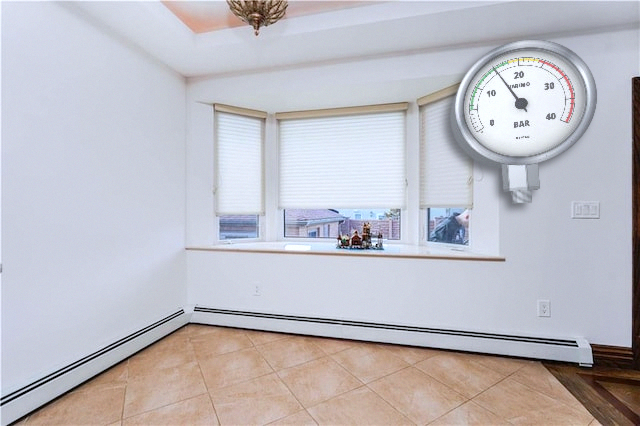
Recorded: value=15 unit=bar
